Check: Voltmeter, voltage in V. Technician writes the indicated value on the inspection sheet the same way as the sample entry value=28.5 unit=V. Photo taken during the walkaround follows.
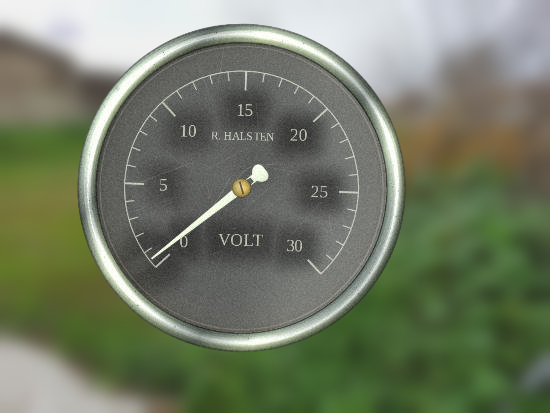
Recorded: value=0.5 unit=V
